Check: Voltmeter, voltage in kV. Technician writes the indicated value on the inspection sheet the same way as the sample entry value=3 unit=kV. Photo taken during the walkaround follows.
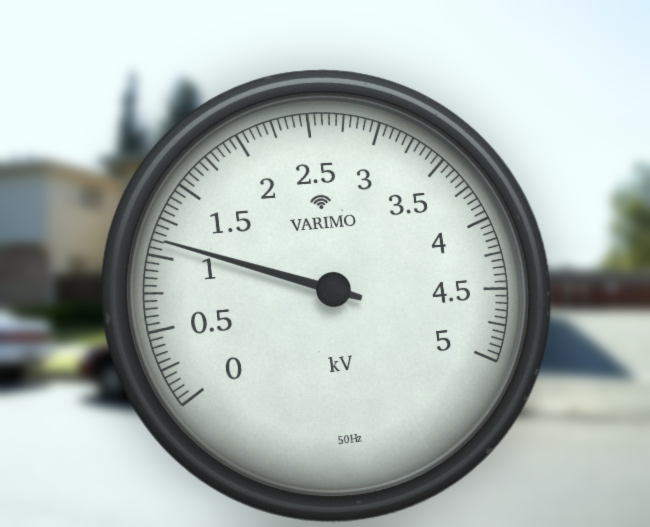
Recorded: value=1.1 unit=kV
